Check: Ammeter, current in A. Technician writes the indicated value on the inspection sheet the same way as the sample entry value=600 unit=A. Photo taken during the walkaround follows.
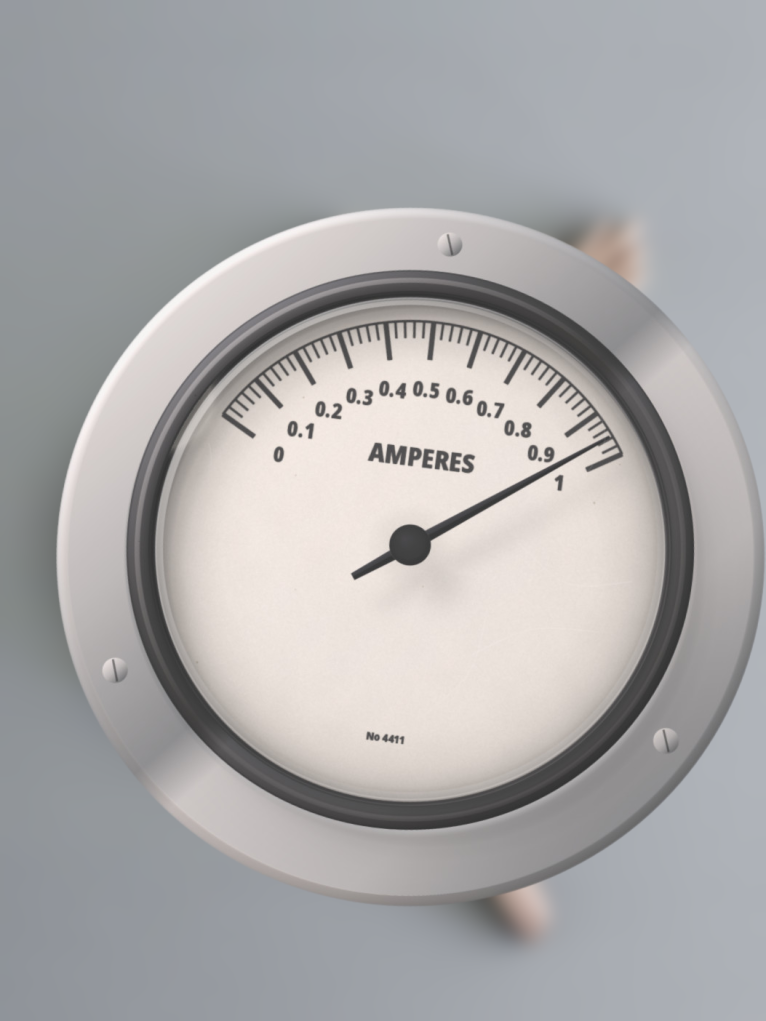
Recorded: value=0.96 unit=A
